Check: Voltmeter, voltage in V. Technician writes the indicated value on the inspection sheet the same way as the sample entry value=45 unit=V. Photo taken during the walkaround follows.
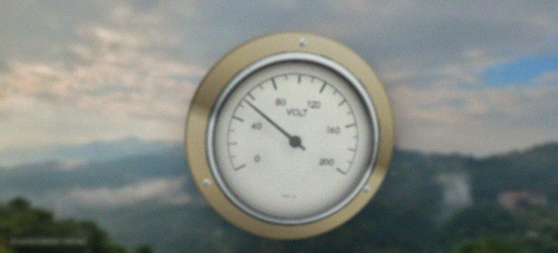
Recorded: value=55 unit=V
